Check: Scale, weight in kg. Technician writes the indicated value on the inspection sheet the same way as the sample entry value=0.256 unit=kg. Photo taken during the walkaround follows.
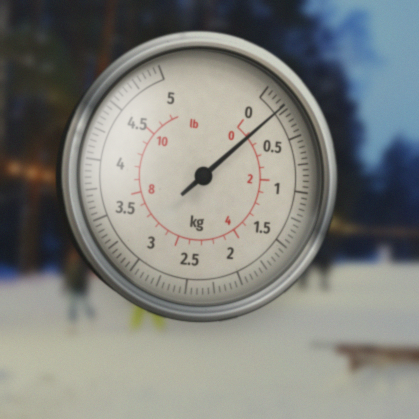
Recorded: value=0.2 unit=kg
